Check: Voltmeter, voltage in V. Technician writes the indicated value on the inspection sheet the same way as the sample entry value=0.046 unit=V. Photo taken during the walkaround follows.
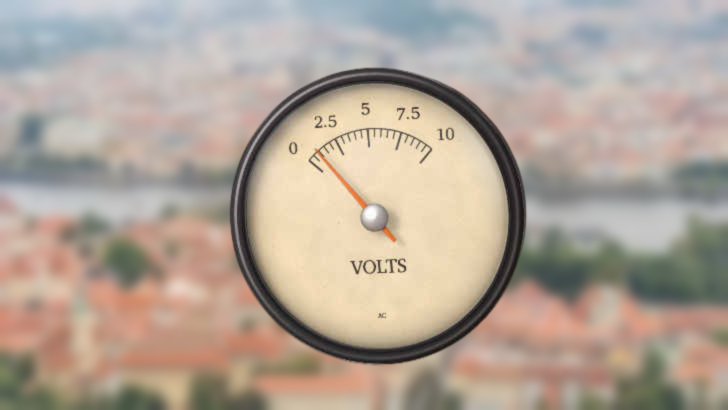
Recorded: value=1 unit=V
